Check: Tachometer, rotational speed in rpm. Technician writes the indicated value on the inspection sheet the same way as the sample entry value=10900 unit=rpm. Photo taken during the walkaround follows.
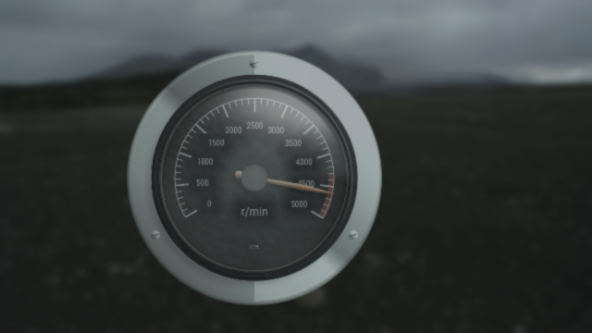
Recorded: value=4600 unit=rpm
